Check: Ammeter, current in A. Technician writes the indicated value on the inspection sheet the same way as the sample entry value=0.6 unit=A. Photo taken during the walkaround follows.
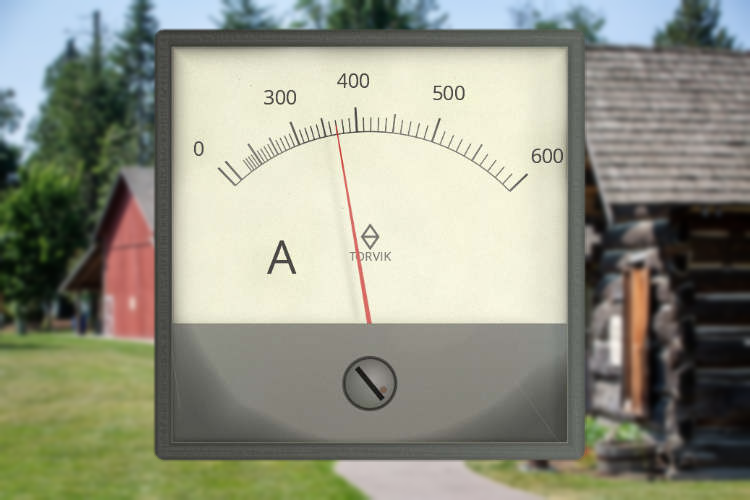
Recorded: value=370 unit=A
